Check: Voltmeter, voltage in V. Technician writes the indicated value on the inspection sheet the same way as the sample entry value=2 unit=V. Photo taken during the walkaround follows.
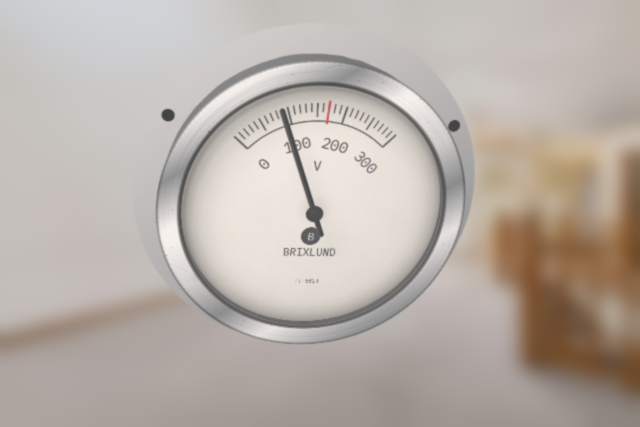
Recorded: value=90 unit=V
